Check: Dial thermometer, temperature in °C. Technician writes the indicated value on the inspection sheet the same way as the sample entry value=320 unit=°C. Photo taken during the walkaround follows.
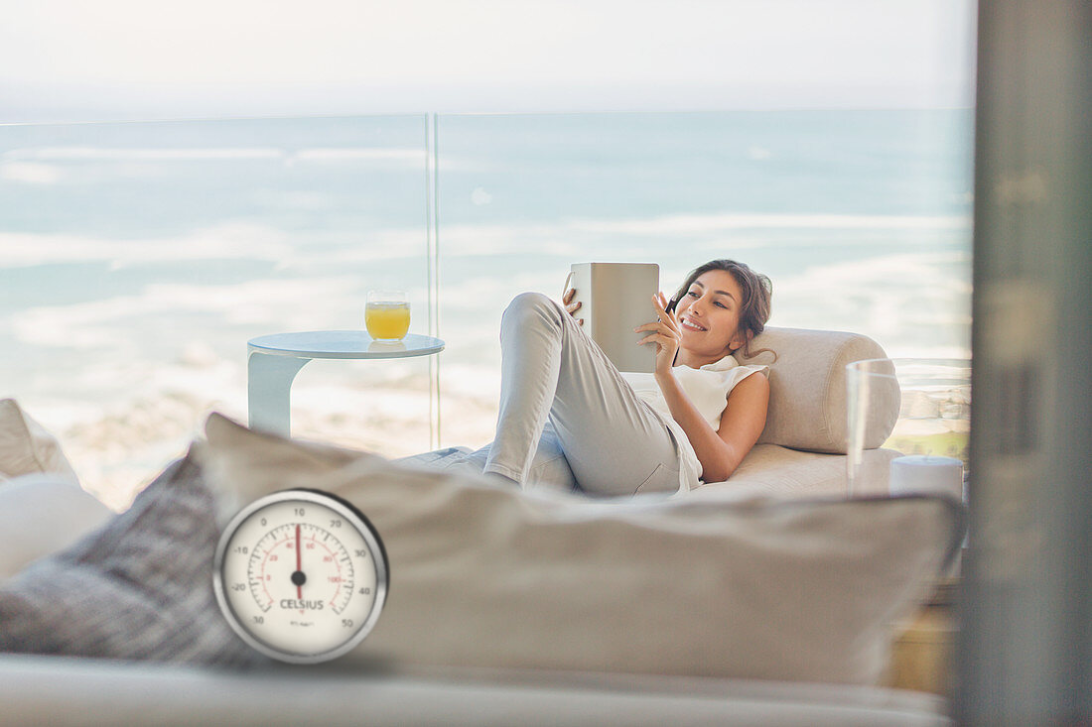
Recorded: value=10 unit=°C
